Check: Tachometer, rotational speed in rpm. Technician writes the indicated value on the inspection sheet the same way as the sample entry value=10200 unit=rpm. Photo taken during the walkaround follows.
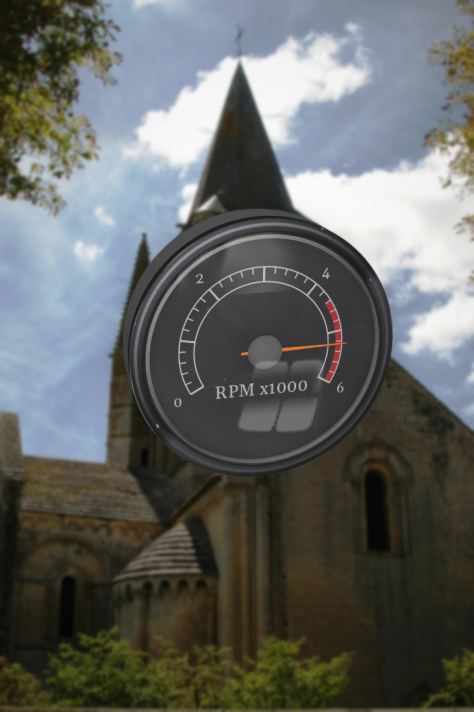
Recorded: value=5200 unit=rpm
